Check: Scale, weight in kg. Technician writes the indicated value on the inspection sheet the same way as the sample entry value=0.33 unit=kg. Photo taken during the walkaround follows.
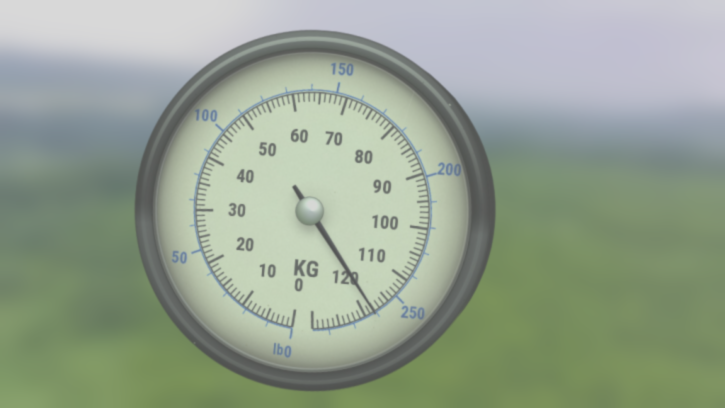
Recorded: value=118 unit=kg
